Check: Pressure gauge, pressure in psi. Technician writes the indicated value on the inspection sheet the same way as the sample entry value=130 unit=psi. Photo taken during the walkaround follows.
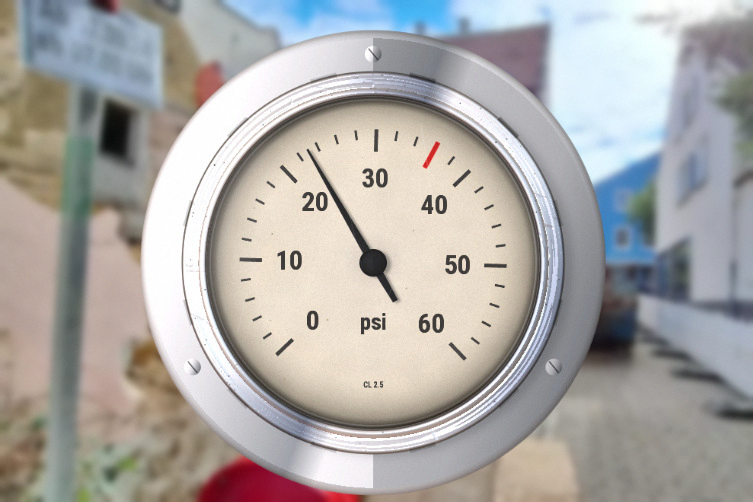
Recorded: value=23 unit=psi
